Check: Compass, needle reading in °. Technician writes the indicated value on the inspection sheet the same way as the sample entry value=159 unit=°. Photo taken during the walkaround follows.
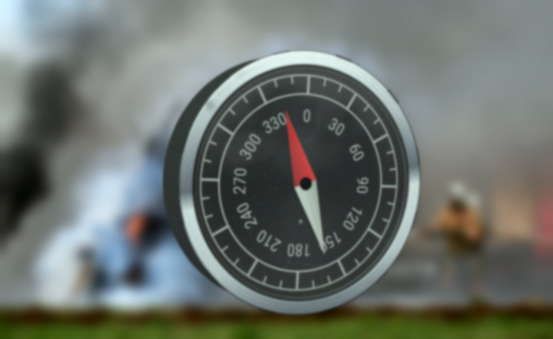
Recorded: value=340 unit=°
